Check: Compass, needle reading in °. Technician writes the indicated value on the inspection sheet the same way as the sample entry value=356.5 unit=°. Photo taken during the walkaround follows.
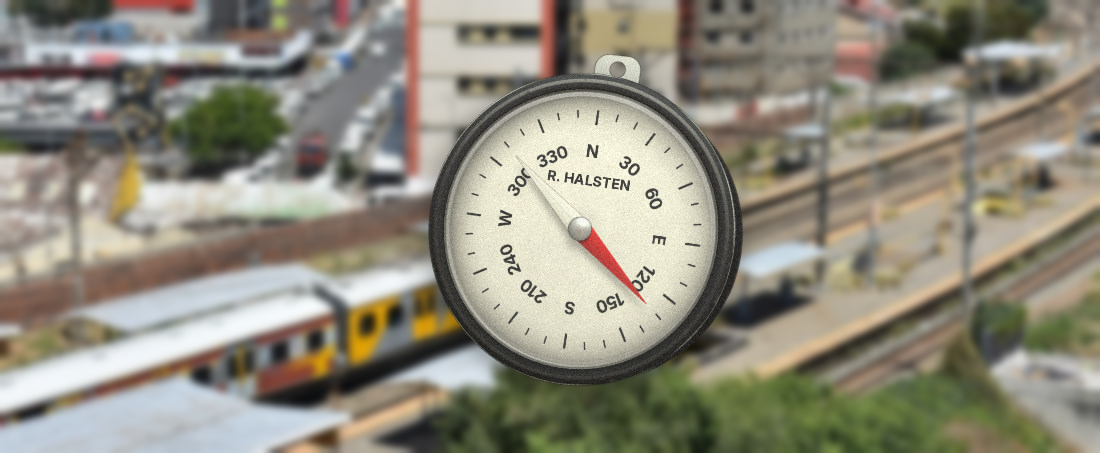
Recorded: value=130 unit=°
